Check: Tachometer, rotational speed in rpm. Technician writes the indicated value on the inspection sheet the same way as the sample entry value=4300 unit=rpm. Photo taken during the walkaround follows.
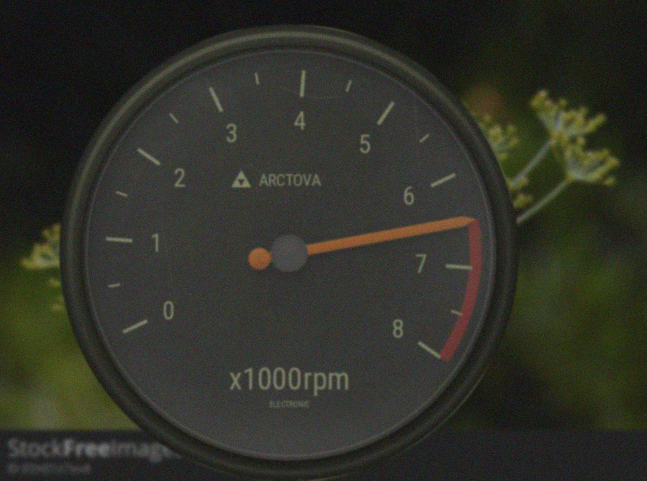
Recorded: value=6500 unit=rpm
